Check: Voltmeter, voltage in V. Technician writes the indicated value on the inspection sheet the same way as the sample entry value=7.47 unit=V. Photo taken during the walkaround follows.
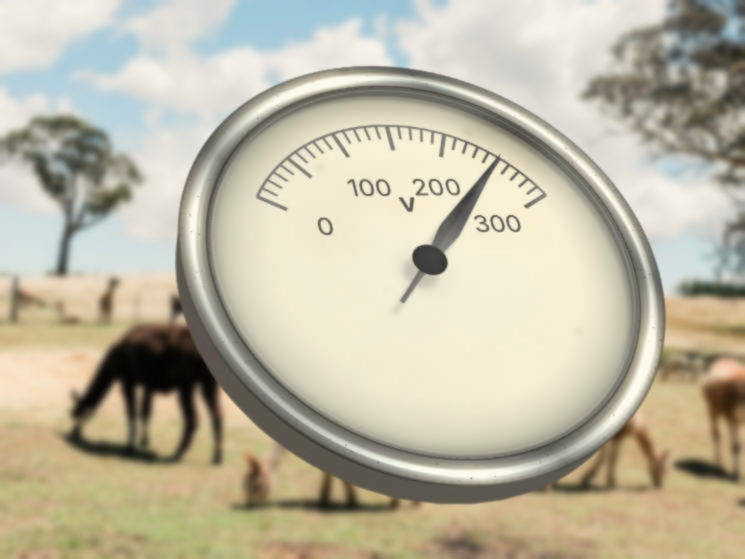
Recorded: value=250 unit=V
